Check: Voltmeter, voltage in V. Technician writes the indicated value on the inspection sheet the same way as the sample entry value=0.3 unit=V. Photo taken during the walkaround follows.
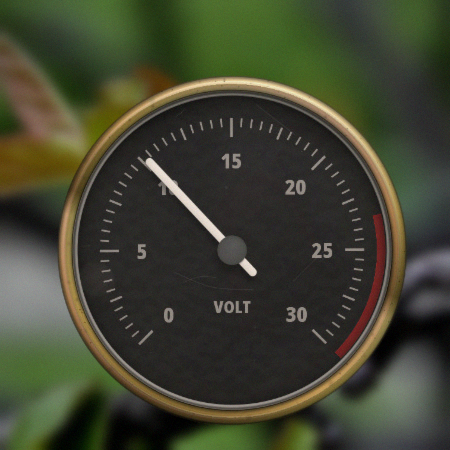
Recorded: value=10.25 unit=V
